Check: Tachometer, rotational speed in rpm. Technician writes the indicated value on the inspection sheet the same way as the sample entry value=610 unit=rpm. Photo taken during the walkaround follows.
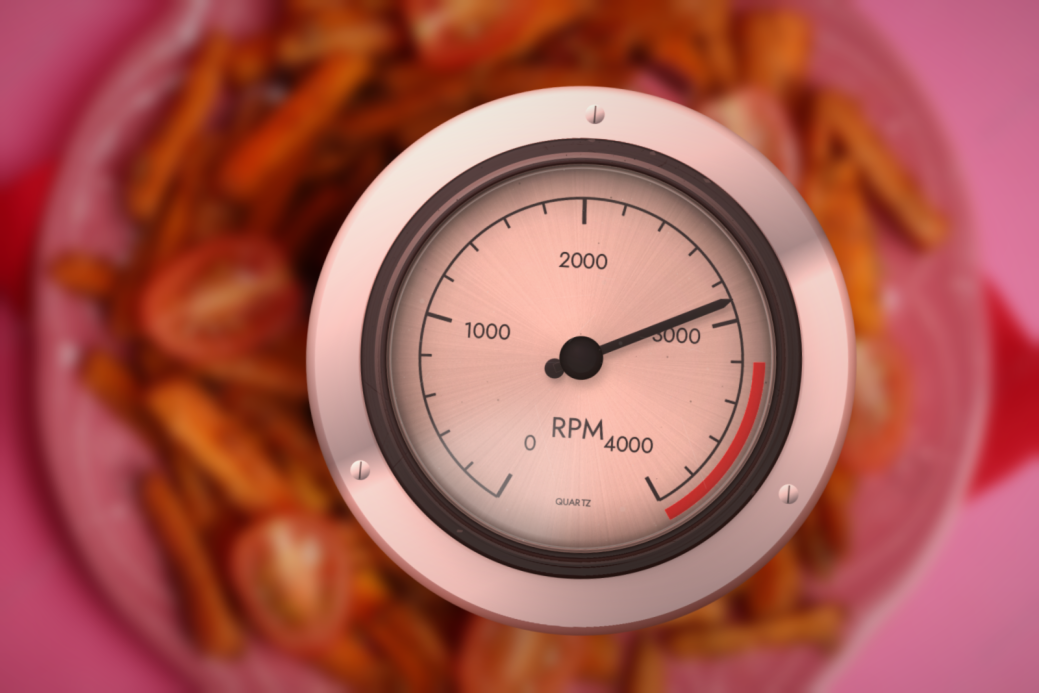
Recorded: value=2900 unit=rpm
